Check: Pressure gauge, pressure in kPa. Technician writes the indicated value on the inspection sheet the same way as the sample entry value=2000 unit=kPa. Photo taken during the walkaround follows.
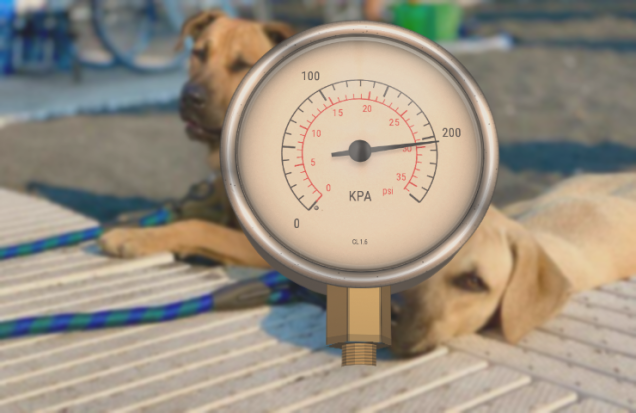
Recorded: value=205 unit=kPa
